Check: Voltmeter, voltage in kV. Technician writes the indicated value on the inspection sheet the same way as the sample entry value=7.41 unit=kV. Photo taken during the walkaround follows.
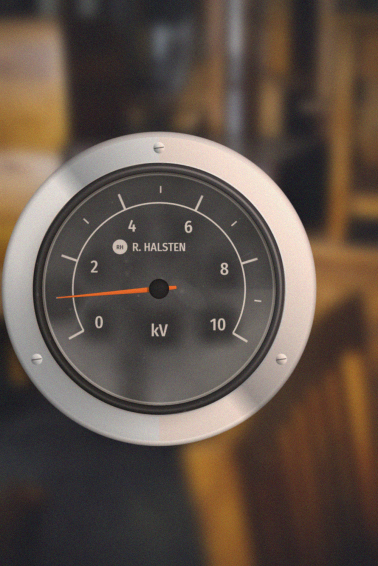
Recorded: value=1 unit=kV
